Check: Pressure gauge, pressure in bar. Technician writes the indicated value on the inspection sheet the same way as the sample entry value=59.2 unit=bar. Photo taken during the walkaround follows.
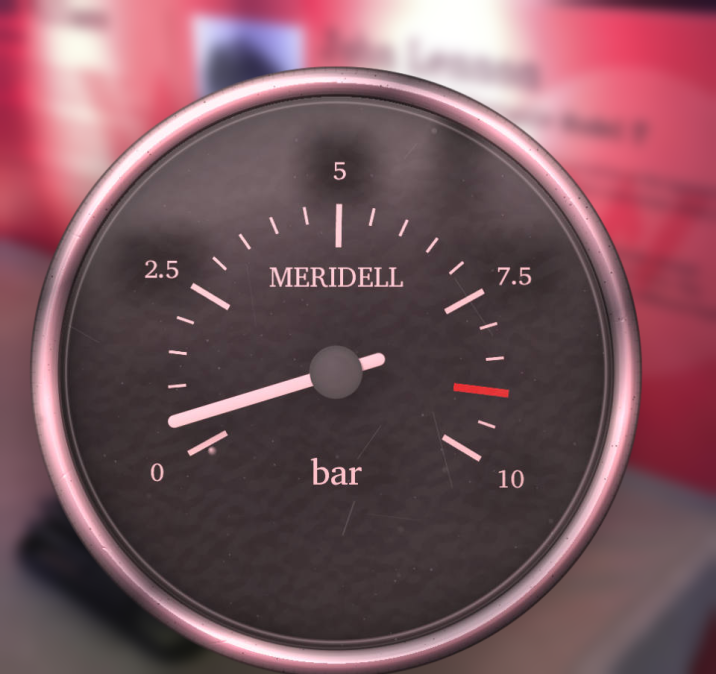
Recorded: value=0.5 unit=bar
